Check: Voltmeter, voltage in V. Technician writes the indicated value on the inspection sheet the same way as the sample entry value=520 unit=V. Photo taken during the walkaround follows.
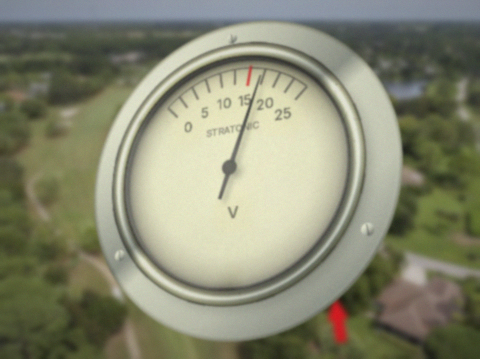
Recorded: value=17.5 unit=V
